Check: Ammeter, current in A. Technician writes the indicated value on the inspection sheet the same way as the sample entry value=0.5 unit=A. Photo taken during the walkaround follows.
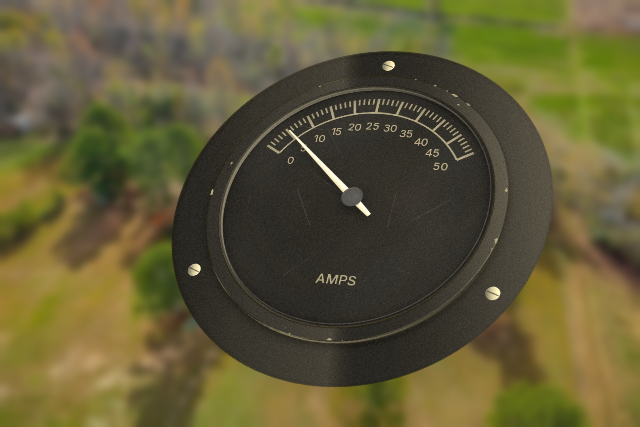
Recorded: value=5 unit=A
